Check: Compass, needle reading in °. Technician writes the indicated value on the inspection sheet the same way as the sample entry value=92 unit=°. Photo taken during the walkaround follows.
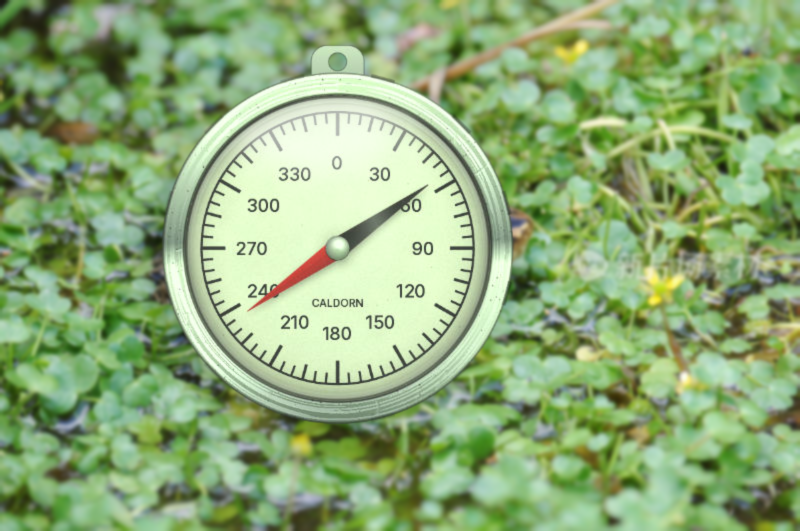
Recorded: value=235 unit=°
